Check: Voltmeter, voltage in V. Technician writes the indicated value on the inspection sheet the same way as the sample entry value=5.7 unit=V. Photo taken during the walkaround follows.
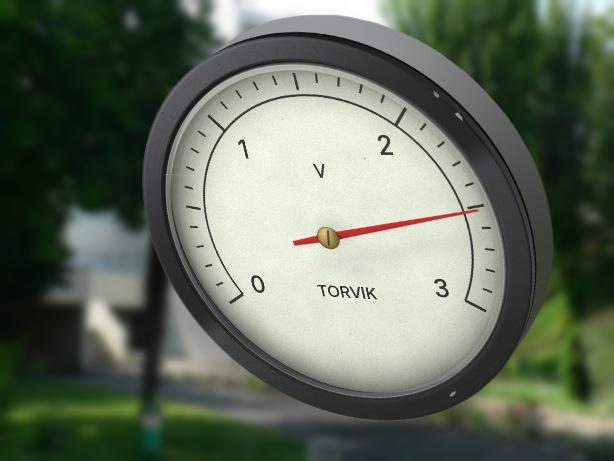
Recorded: value=2.5 unit=V
